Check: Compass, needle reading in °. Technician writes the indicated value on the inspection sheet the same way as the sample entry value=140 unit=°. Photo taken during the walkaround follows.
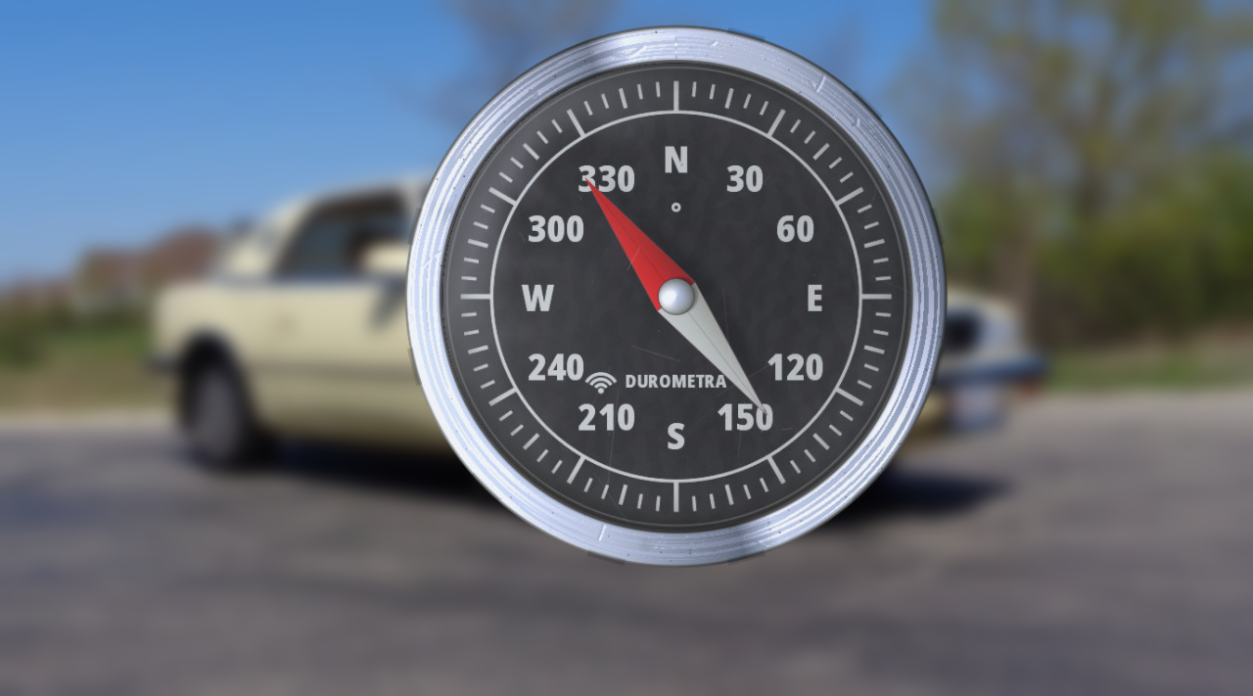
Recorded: value=322.5 unit=°
